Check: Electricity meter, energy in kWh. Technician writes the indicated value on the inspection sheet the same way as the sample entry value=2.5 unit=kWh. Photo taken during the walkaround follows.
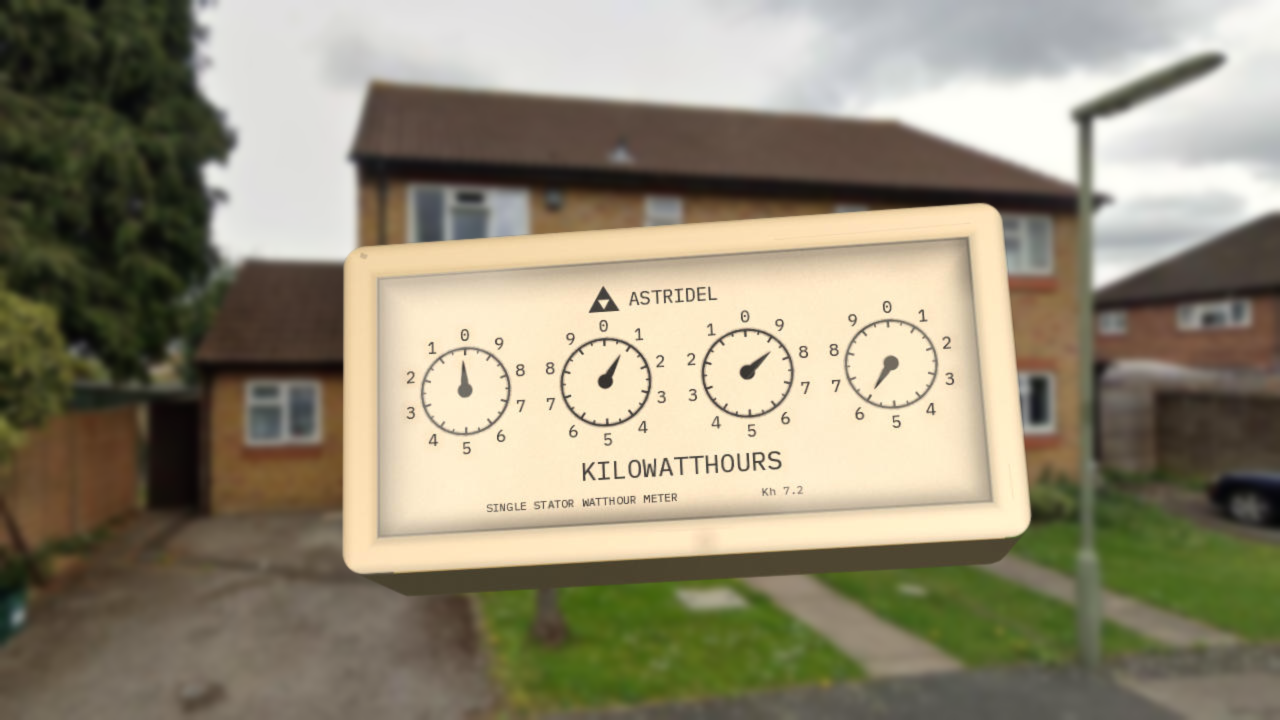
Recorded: value=86 unit=kWh
